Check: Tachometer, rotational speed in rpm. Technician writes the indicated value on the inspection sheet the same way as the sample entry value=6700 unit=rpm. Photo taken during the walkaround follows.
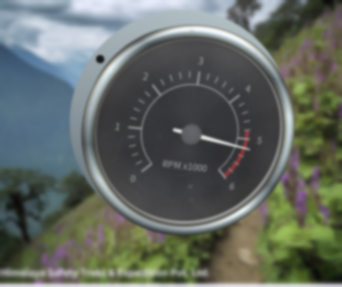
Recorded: value=5200 unit=rpm
